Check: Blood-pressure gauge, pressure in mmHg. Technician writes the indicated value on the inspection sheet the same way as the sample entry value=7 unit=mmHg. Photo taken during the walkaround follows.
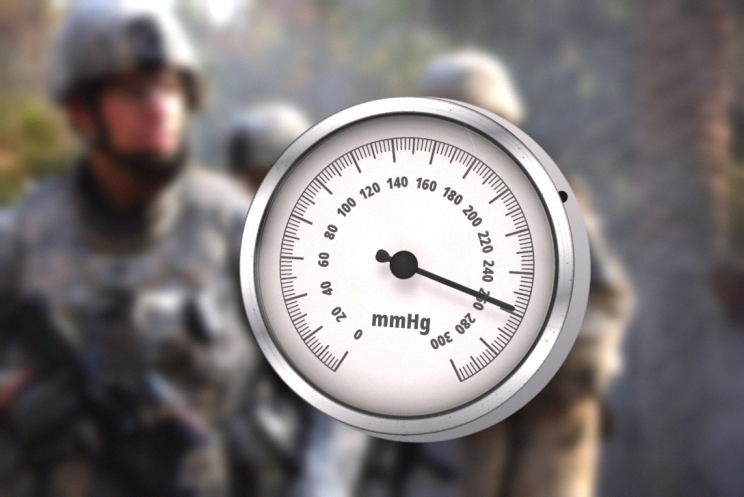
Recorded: value=258 unit=mmHg
